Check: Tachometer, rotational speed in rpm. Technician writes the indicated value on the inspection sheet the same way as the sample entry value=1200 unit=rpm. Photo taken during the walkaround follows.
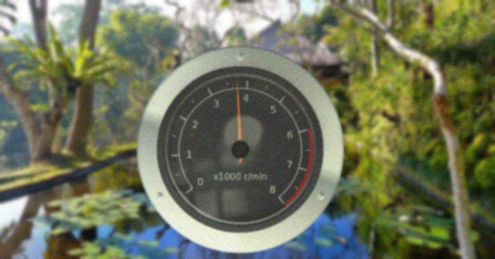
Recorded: value=3750 unit=rpm
